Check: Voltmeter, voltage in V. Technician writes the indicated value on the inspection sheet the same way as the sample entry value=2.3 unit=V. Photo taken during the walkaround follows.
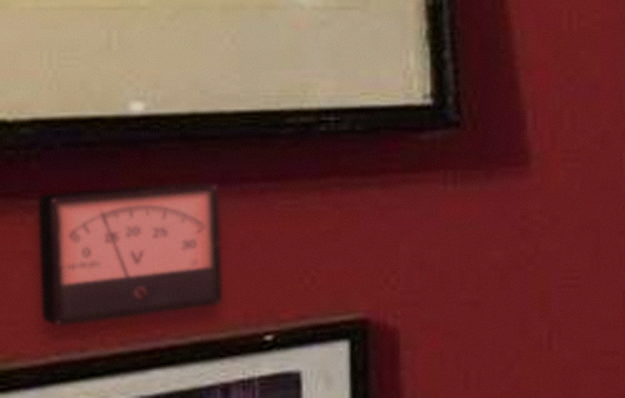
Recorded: value=15 unit=V
